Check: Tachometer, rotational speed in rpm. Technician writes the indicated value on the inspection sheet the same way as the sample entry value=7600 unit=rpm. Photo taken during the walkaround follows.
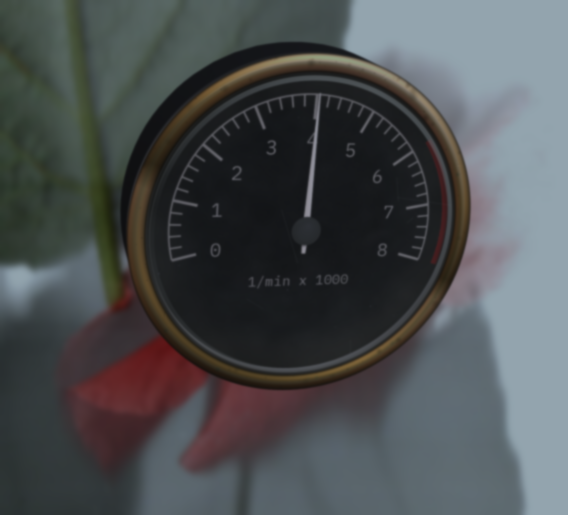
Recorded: value=4000 unit=rpm
